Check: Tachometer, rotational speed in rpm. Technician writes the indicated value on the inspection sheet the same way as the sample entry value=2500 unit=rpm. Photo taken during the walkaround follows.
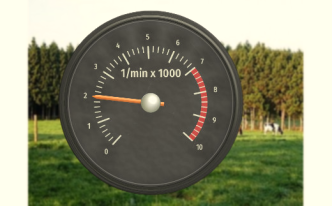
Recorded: value=2000 unit=rpm
